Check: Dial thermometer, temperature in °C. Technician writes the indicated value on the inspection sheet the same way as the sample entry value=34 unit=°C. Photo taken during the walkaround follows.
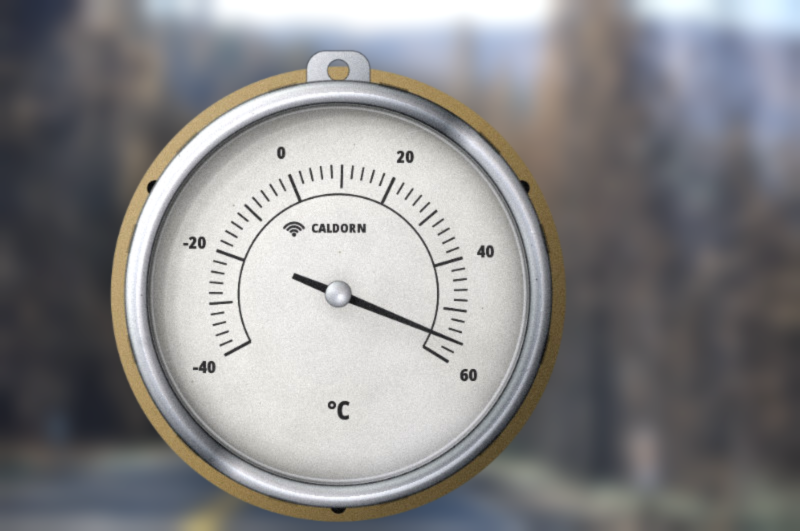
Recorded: value=56 unit=°C
